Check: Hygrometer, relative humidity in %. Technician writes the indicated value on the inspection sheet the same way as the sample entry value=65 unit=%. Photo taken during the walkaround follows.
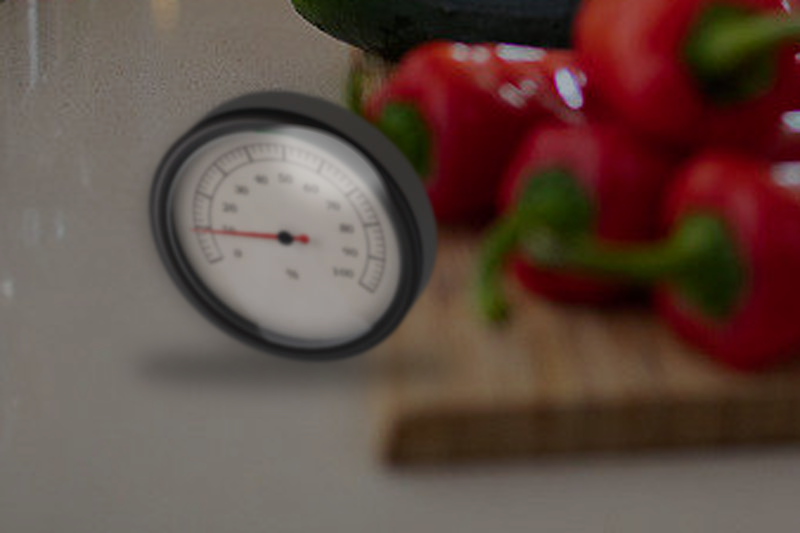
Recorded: value=10 unit=%
